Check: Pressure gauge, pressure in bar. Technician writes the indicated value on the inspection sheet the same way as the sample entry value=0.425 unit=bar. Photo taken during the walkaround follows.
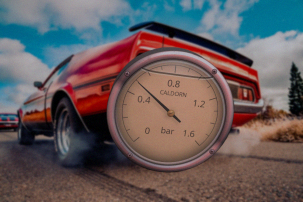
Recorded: value=0.5 unit=bar
